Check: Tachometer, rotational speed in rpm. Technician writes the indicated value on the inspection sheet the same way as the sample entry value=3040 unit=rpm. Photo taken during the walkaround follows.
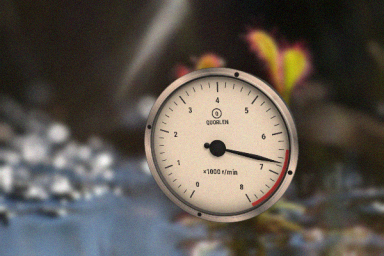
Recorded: value=6700 unit=rpm
